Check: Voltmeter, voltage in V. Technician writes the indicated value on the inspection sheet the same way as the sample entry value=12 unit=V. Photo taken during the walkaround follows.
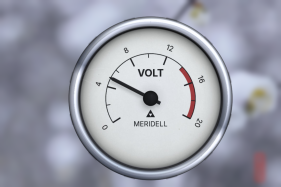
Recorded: value=5 unit=V
